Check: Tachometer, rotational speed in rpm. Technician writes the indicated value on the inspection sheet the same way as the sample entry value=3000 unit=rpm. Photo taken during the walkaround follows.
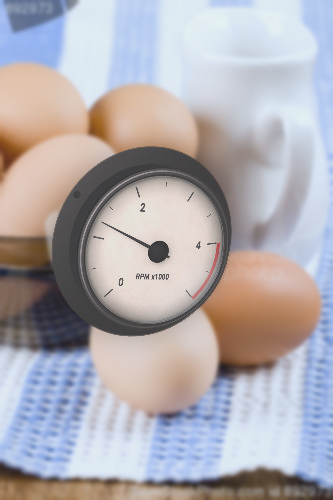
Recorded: value=1250 unit=rpm
